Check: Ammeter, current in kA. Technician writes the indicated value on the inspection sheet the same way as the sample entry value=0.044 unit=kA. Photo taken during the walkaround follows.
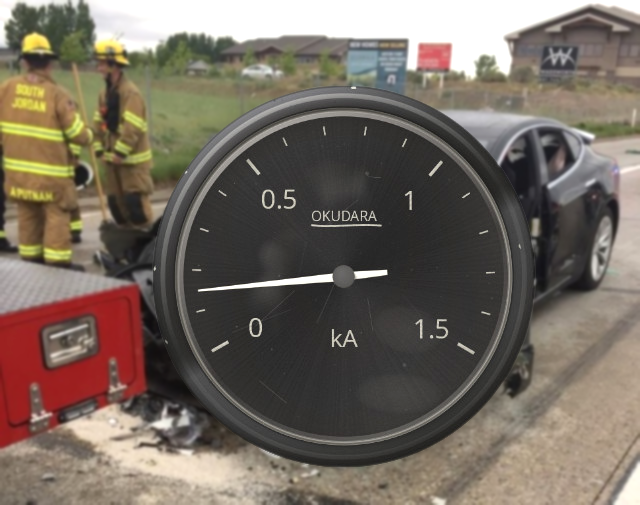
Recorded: value=0.15 unit=kA
